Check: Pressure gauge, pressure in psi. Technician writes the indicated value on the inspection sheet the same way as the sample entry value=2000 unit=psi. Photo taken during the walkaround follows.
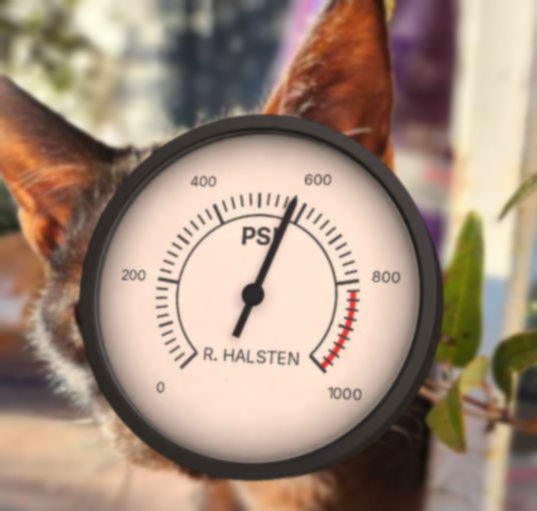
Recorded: value=580 unit=psi
